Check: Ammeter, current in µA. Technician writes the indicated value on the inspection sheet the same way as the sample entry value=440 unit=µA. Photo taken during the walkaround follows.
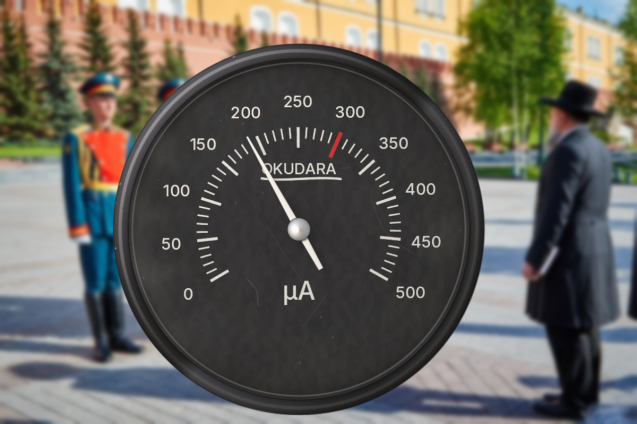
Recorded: value=190 unit=µA
